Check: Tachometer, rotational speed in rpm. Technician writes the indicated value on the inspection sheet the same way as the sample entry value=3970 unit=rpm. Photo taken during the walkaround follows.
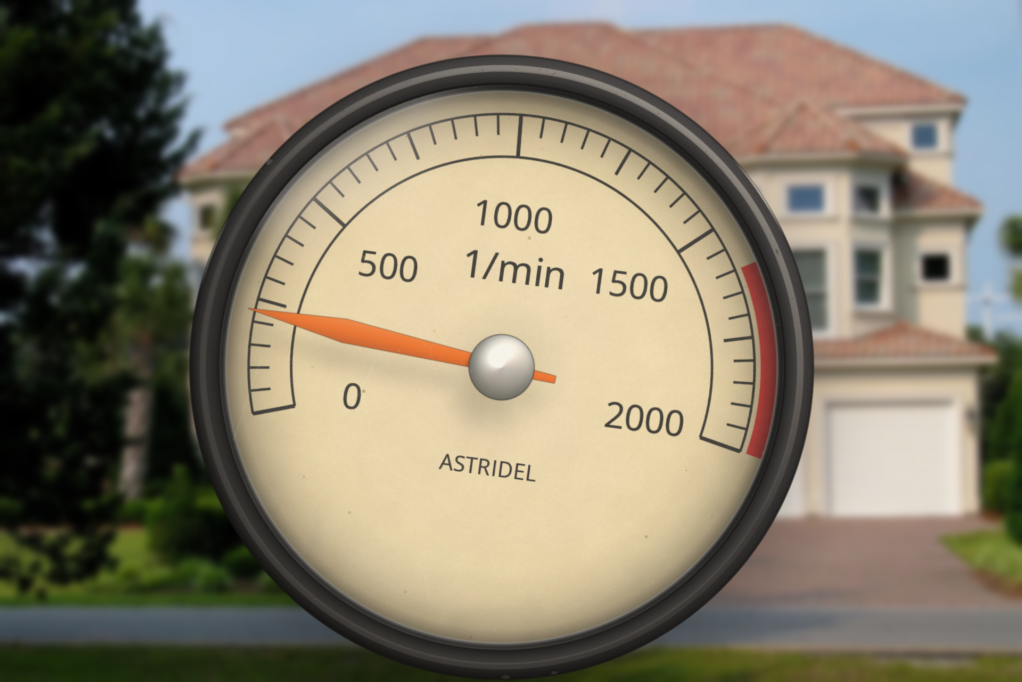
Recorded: value=225 unit=rpm
